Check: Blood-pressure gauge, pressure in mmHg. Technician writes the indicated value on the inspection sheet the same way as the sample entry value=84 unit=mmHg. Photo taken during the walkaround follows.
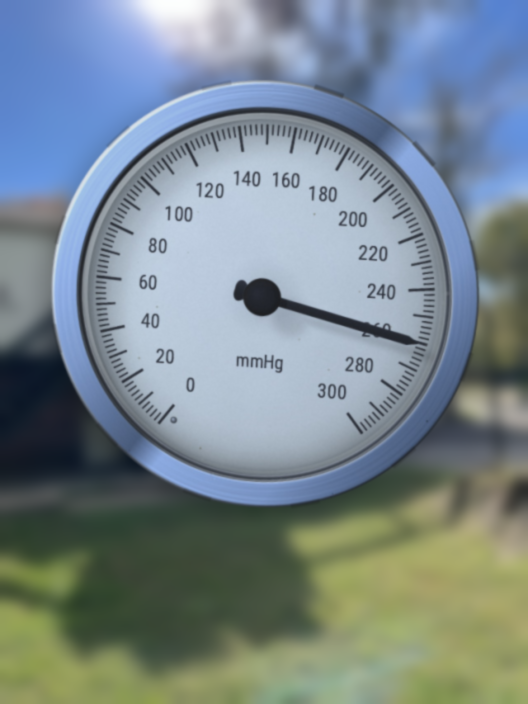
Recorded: value=260 unit=mmHg
